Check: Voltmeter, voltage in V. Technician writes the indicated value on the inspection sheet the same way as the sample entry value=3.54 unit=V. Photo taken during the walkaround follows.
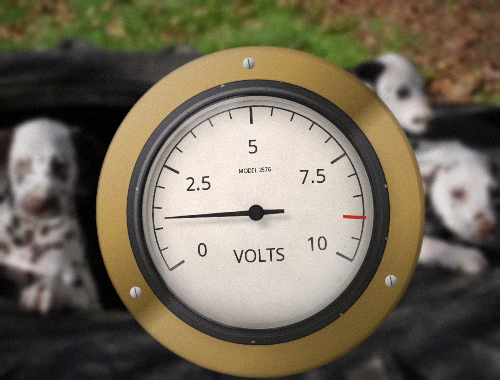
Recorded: value=1.25 unit=V
